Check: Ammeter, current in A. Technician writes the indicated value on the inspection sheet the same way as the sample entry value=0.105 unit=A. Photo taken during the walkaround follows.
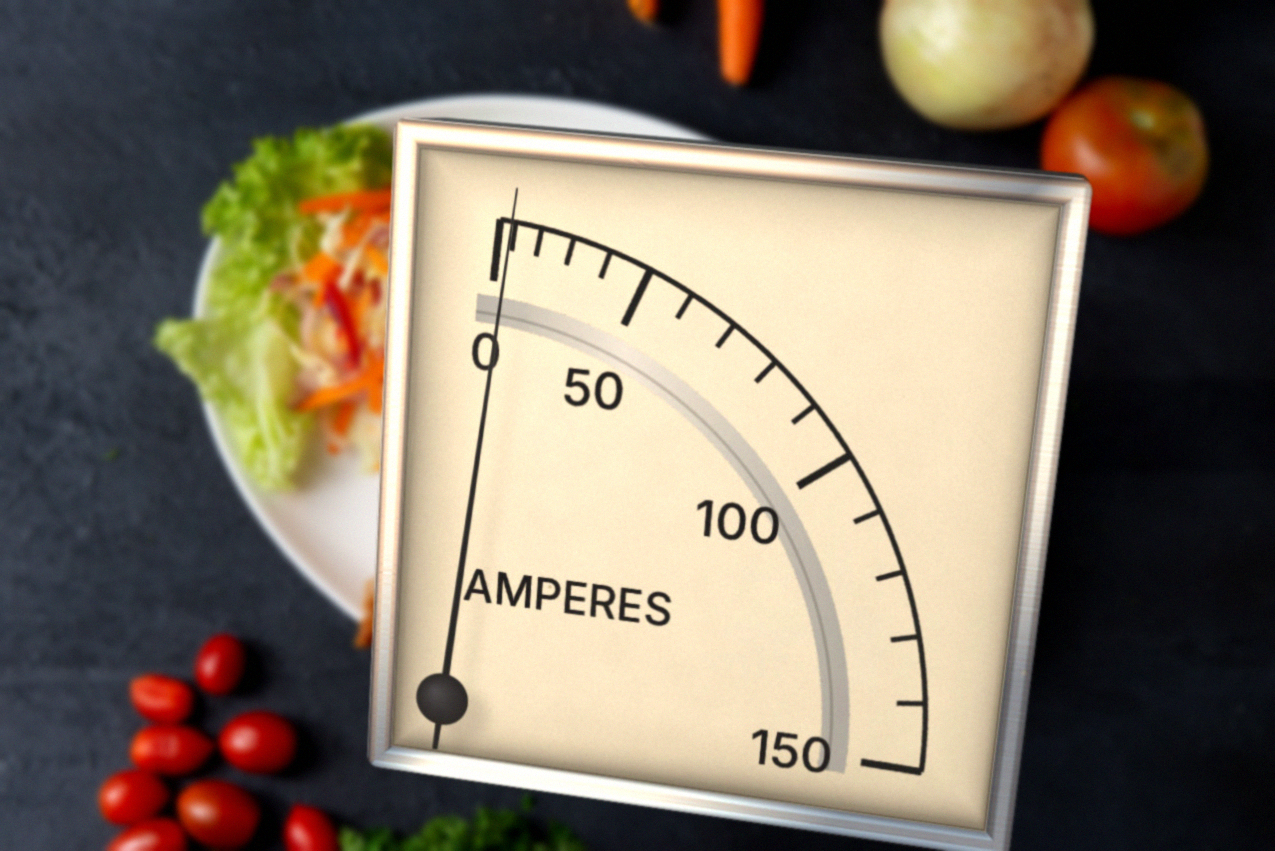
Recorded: value=10 unit=A
